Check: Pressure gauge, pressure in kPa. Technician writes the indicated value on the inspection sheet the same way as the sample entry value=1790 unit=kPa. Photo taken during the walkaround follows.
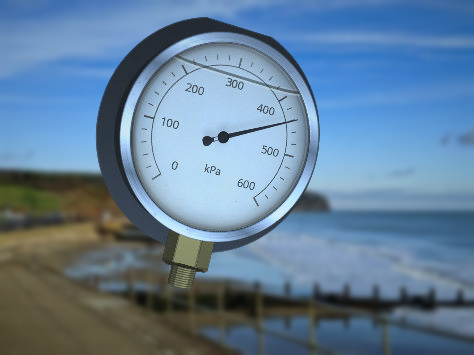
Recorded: value=440 unit=kPa
